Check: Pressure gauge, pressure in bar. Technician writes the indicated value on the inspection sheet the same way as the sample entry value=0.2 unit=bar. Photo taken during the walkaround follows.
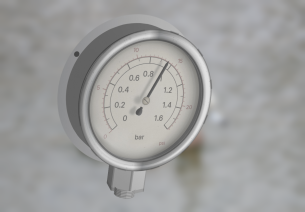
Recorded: value=0.95 unit=bar
